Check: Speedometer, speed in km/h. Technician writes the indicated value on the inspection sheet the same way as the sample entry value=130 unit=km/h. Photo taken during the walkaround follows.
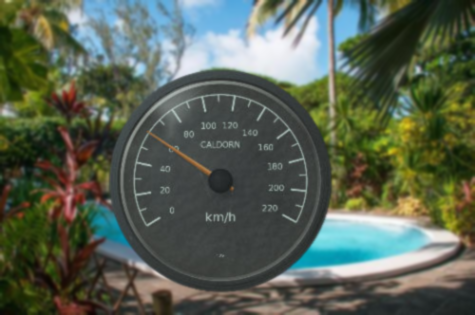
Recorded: value=60 unit=km/h
